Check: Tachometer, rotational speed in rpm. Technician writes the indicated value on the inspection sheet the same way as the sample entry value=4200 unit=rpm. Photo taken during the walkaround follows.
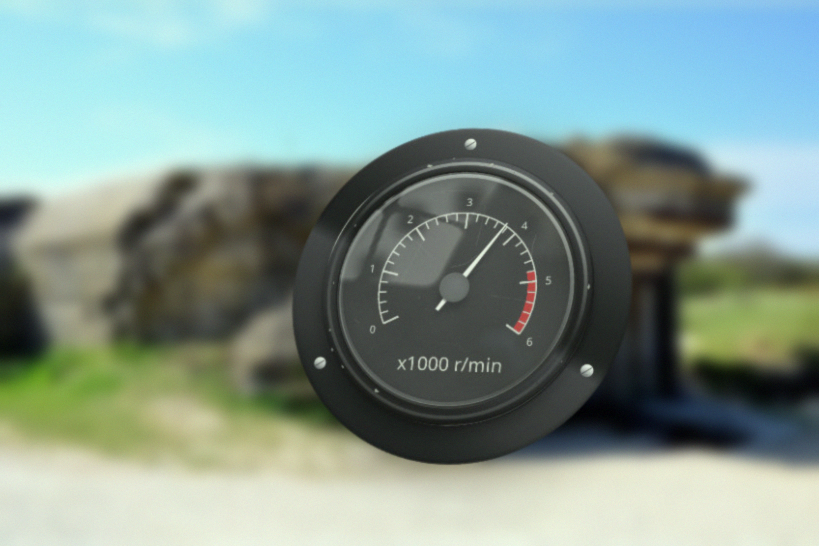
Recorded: value=3800 unit=rpm
